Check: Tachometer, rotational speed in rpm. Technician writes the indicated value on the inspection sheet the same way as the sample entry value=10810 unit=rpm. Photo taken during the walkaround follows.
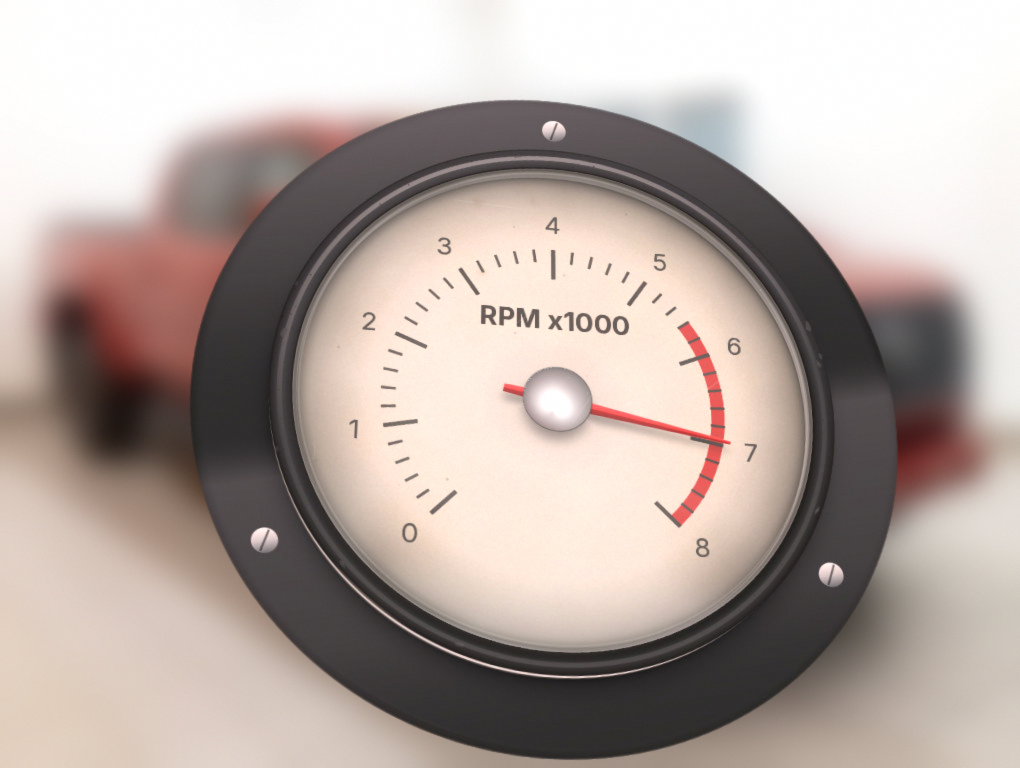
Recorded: value=7000 unit=rpm
